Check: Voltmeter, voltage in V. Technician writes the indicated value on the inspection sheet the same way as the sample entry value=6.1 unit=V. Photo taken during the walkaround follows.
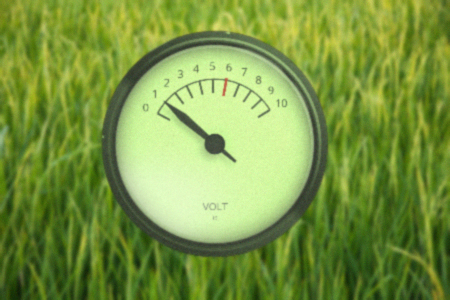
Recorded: value=1 unit=V
